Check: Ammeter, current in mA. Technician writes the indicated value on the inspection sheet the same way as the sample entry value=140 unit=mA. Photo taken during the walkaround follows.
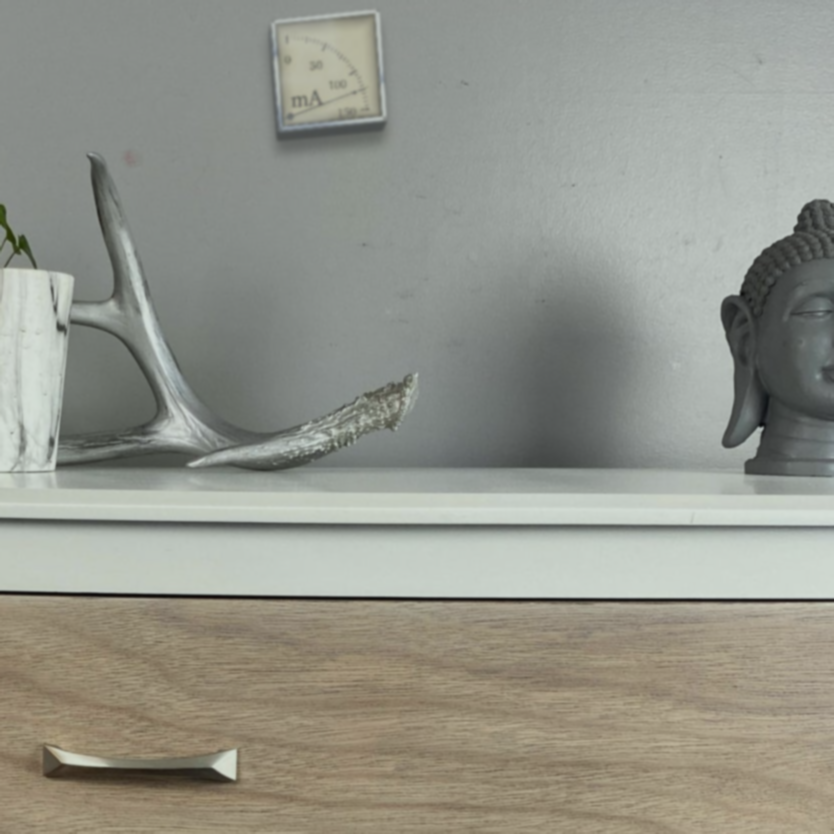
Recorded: value=125 unit=mA
